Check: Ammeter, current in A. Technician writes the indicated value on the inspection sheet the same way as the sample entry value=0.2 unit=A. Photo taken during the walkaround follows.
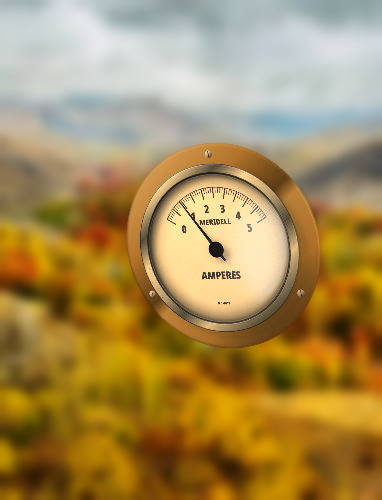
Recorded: value=1 unit=A
